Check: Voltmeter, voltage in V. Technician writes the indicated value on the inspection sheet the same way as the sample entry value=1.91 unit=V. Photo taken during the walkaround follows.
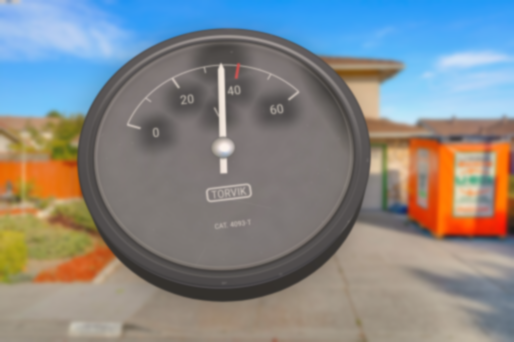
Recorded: value=35 unit=V
